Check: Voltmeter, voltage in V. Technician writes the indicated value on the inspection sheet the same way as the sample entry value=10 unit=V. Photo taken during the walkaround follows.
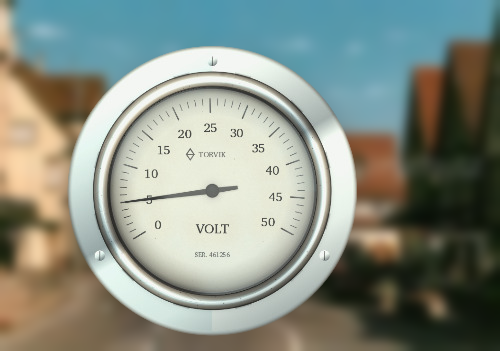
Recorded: value=5 unit=V
